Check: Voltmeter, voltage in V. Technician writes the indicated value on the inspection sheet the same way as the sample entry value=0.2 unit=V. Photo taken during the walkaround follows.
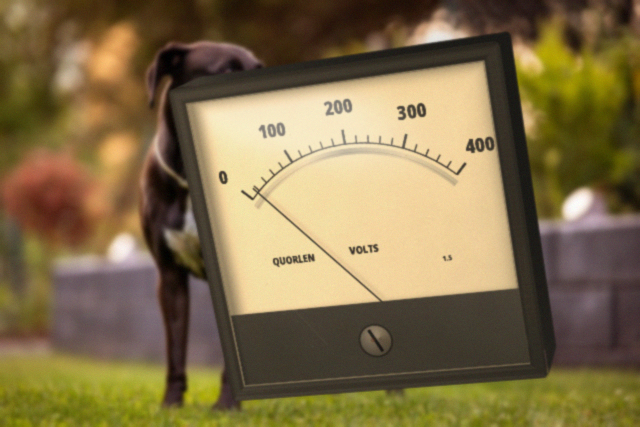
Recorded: value=20 unit=V
